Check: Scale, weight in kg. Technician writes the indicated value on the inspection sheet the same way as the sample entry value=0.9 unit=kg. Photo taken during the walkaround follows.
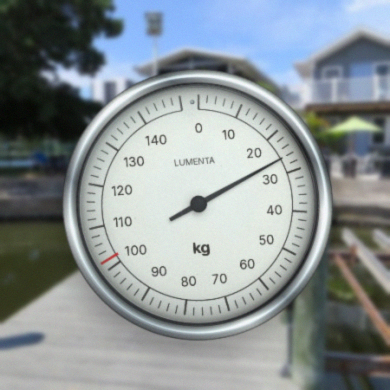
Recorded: value=26 unit=kg
